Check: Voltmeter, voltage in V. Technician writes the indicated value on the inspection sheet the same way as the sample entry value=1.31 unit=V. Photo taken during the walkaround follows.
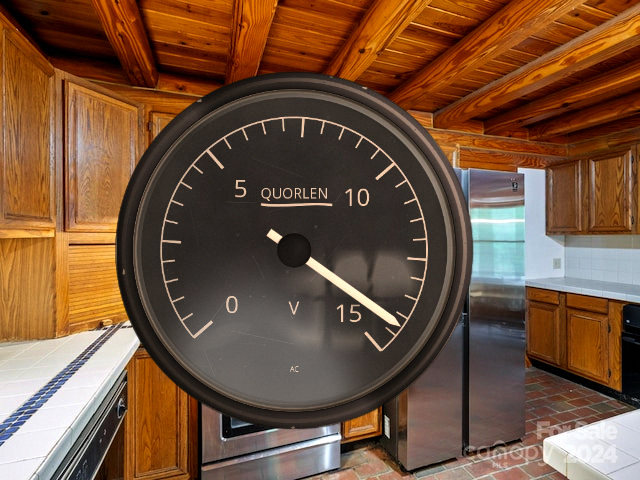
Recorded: value=14.25 unit=V
